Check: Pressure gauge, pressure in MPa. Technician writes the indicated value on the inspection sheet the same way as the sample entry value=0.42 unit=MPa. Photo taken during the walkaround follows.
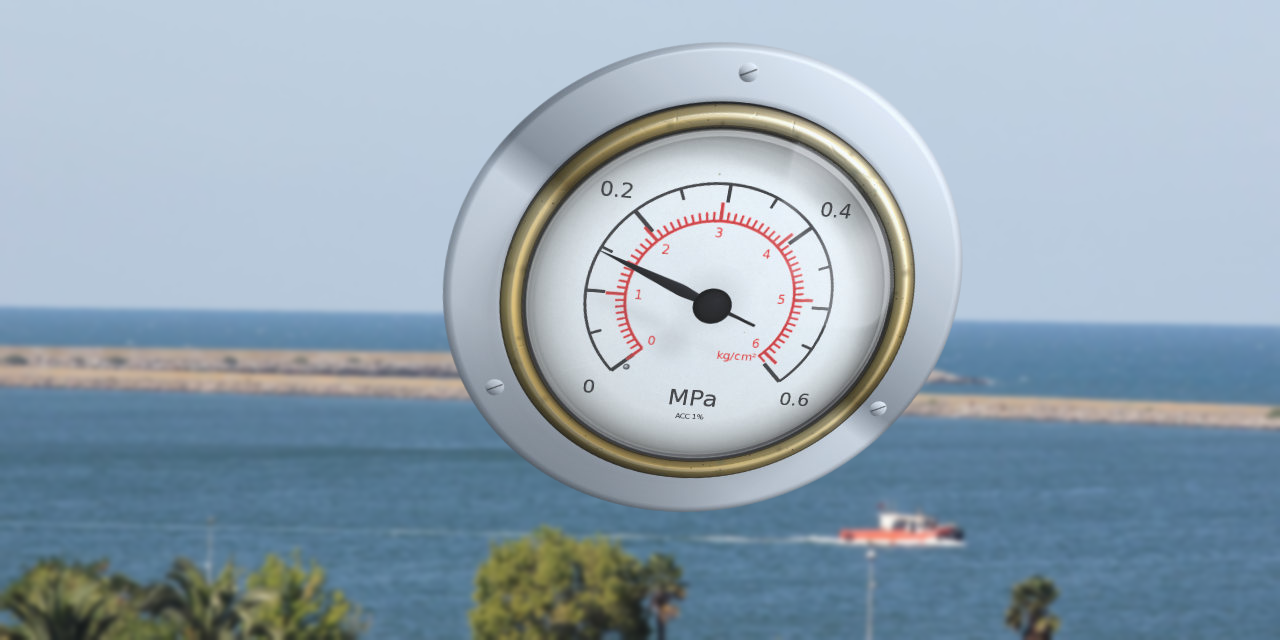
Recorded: value=0.15 unit=MPa
